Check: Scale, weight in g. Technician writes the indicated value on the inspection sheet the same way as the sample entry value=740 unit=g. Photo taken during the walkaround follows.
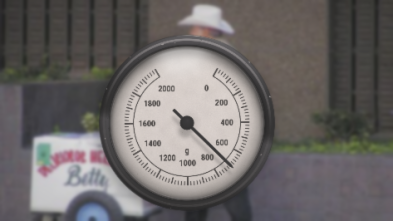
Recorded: value=700 unit=g
